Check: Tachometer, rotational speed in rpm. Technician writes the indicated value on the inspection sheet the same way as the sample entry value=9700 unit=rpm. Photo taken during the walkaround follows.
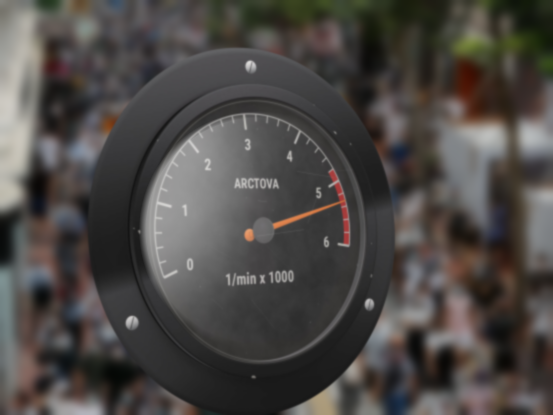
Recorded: value=5300 unit=rpm
